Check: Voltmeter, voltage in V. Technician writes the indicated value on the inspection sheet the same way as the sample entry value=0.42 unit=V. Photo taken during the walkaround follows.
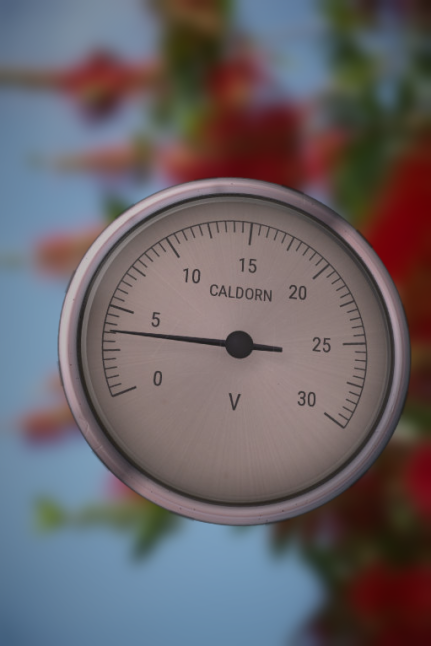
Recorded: value=3.5 unit=V
